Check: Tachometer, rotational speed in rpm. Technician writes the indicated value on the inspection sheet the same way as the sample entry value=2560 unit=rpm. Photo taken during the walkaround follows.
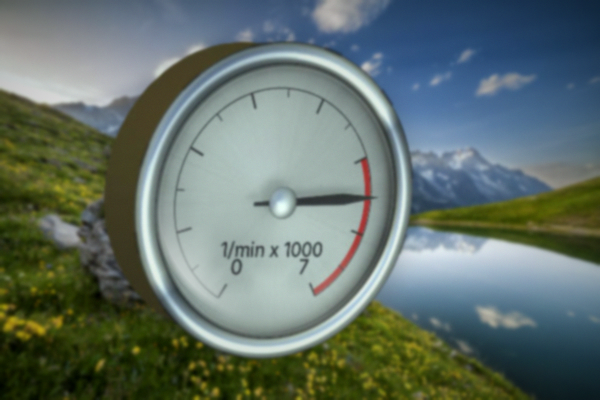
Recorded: value=5500 unit=rpm
